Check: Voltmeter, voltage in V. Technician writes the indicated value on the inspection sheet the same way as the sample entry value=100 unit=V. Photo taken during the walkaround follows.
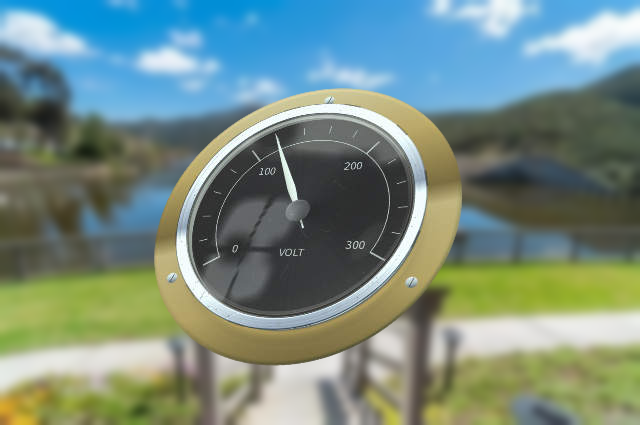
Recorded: value=120 unit=V
